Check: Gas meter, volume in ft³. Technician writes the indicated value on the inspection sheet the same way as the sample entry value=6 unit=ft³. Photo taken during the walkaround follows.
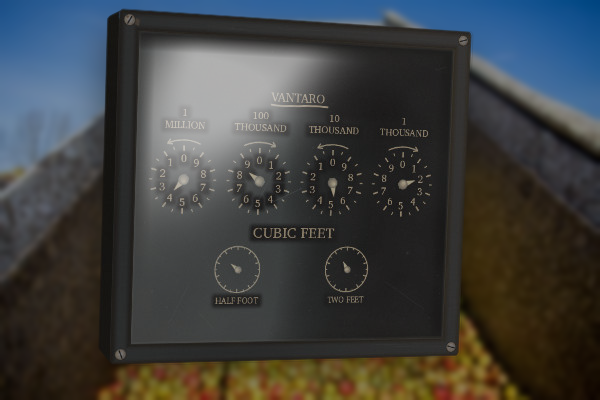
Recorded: value=385200 unit=ft³
